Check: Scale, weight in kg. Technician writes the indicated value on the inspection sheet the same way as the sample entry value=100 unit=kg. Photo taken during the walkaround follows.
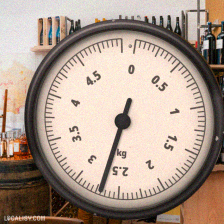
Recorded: value=2.7 unit=kg
